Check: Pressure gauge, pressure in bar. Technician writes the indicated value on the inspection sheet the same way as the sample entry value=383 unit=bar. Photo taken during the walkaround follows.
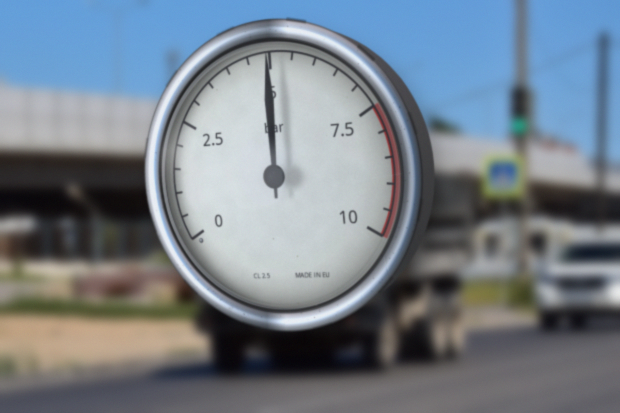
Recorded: value=5 unit=bar
